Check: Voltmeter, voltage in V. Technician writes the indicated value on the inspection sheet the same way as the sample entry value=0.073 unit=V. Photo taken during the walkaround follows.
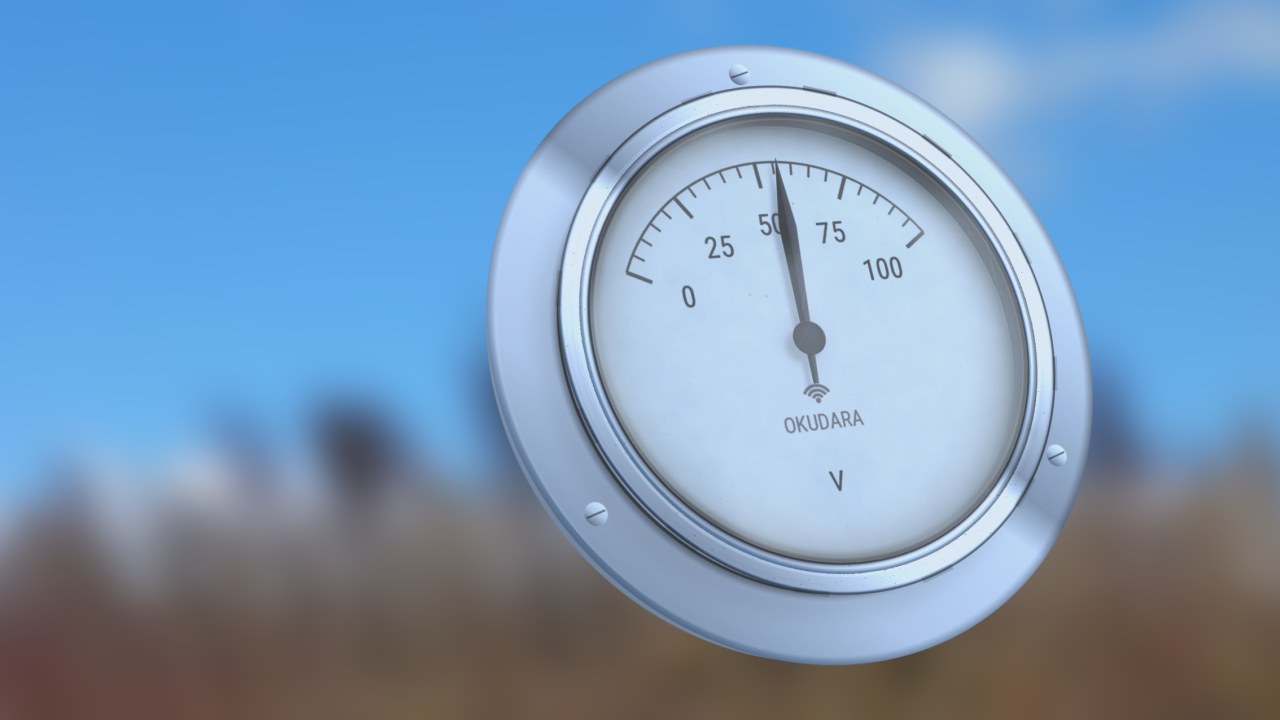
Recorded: value=55 unit=V
